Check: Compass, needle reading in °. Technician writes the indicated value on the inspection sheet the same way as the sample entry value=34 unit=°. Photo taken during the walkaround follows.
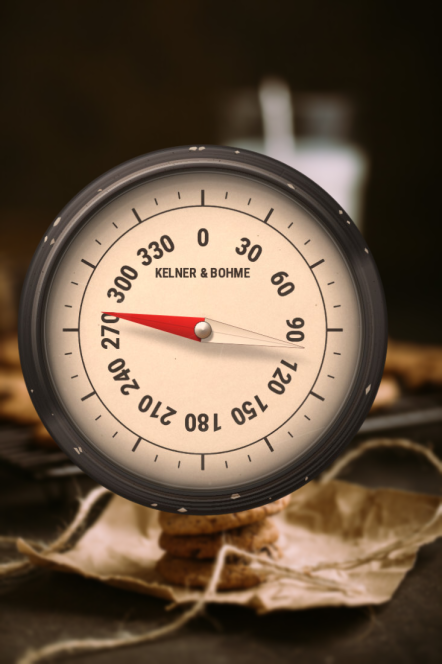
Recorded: value=280 unit=°
